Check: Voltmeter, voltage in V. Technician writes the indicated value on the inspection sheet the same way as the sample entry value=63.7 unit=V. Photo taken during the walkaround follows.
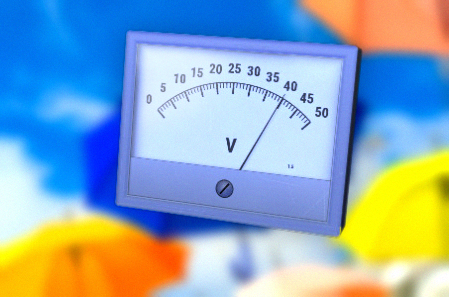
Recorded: value=40 unit=V
